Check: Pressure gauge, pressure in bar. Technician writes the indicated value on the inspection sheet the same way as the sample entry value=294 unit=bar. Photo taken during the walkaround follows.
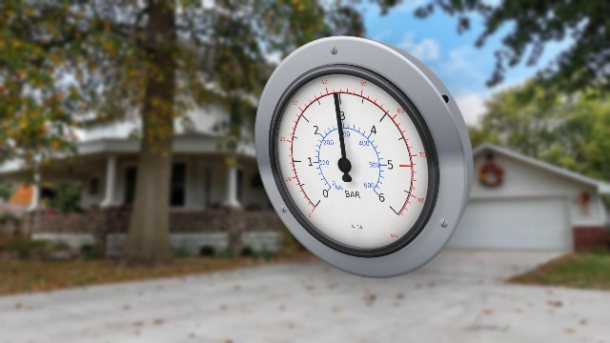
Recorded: value=3 unit=bar
